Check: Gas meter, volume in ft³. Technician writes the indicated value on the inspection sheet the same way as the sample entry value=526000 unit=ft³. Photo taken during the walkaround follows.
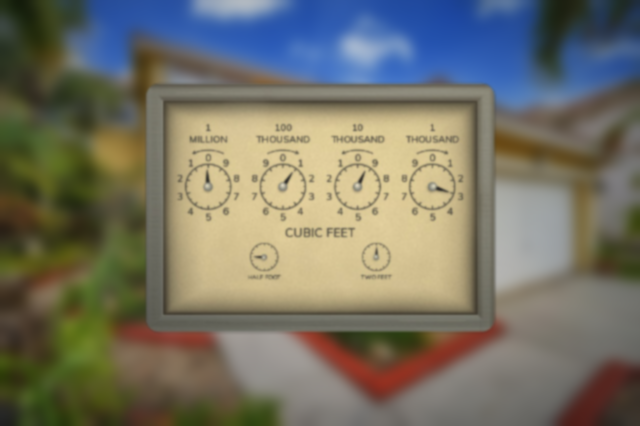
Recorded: value=9300 unit=ft³
